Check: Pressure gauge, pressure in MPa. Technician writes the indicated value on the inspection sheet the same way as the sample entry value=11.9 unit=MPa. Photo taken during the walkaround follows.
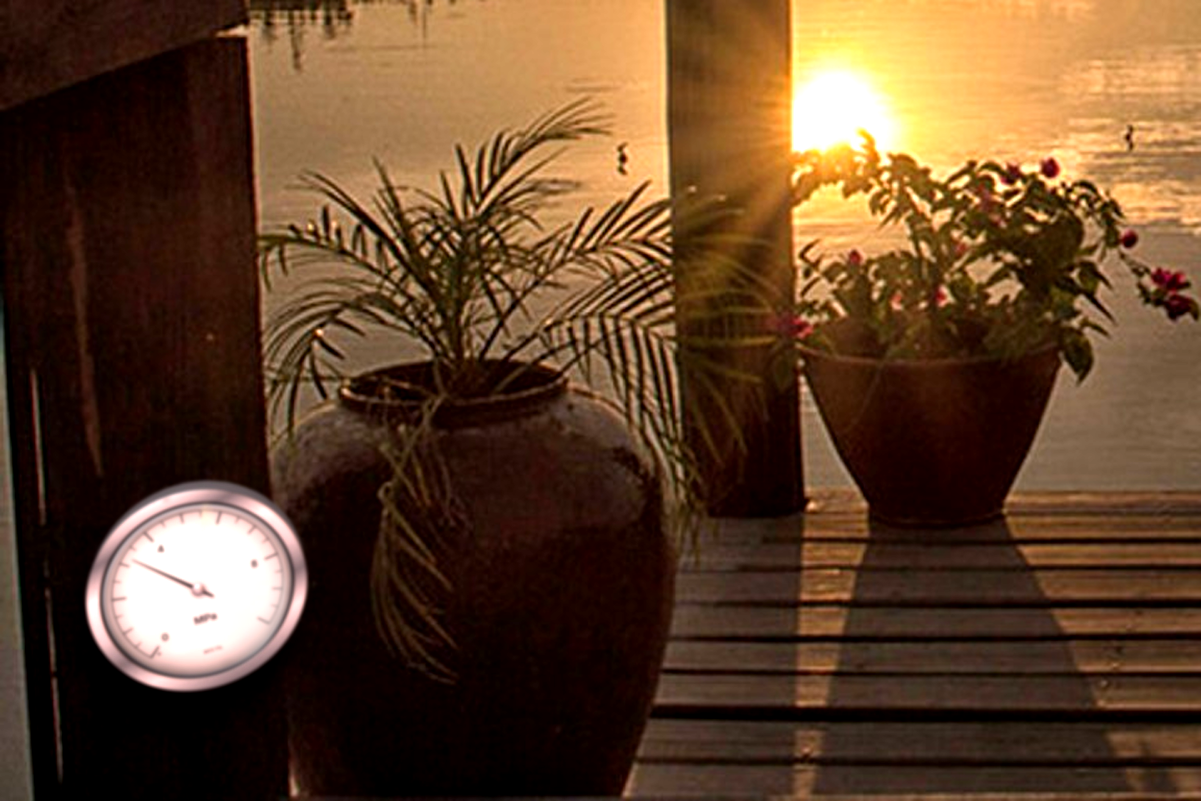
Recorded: value=3.25 unit=MPa
